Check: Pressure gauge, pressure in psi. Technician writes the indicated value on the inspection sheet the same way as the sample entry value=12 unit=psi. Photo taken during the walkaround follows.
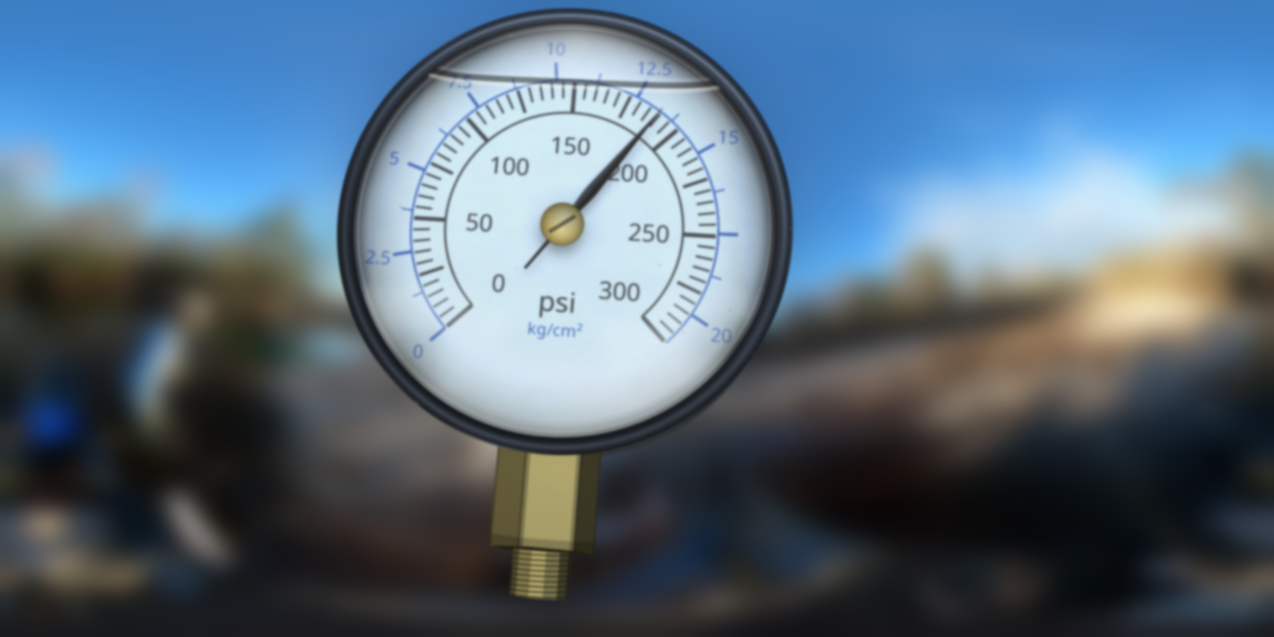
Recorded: value=190 unit=psi
